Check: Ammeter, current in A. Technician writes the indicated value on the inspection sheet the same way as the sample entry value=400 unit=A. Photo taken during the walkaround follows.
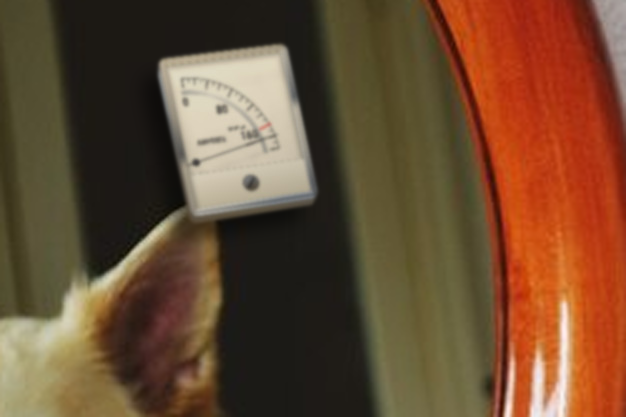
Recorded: value=180 unit=A
